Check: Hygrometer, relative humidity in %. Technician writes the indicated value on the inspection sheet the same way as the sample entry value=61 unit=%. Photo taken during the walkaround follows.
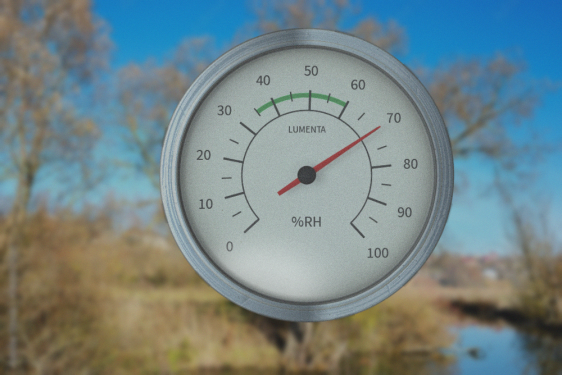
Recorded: value=70 unit=%
